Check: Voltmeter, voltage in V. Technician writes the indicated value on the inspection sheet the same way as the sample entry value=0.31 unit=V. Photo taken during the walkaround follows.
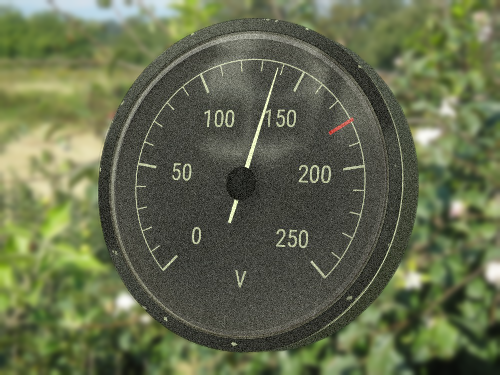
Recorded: value=140 unit=V
